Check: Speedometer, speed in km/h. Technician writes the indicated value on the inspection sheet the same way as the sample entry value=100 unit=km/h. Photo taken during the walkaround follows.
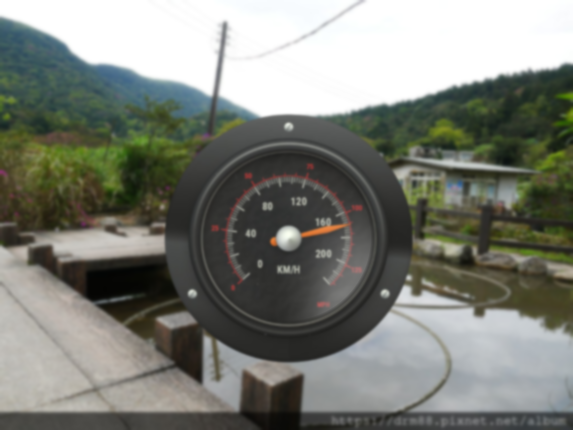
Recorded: value=170 unit=km/h
